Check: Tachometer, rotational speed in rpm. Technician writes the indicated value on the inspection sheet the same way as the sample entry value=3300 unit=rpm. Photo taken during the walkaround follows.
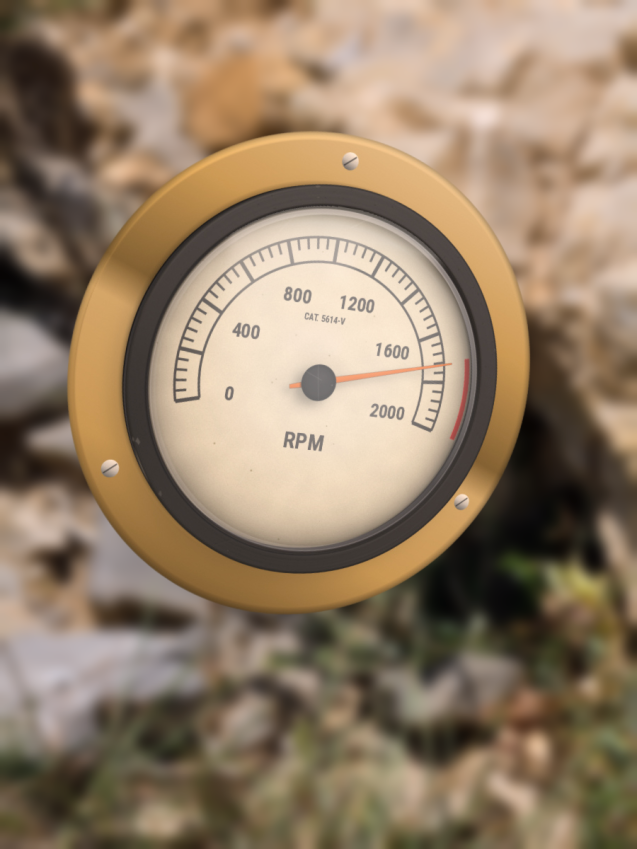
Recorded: value=1720 unit=rpm
